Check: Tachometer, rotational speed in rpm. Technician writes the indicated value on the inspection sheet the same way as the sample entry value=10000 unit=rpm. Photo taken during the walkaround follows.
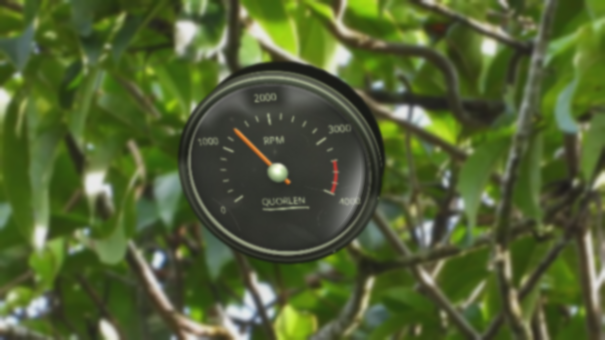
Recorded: value=1400 unit=rpm
